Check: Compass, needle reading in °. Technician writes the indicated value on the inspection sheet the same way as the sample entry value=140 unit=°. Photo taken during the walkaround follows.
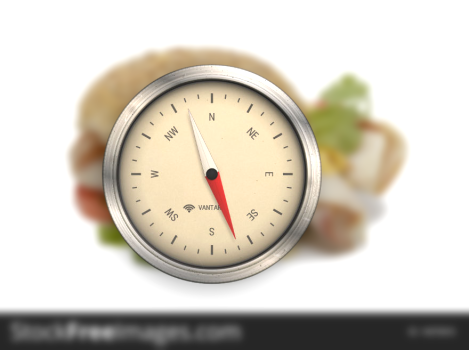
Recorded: value=160 unit=°
